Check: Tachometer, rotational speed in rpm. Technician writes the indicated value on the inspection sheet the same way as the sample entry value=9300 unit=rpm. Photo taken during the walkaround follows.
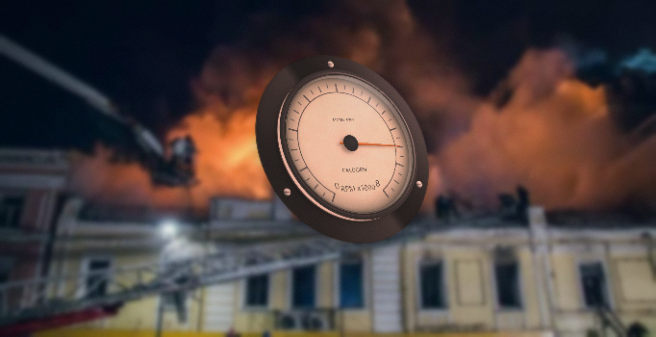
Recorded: value=6500 unit=rpm
